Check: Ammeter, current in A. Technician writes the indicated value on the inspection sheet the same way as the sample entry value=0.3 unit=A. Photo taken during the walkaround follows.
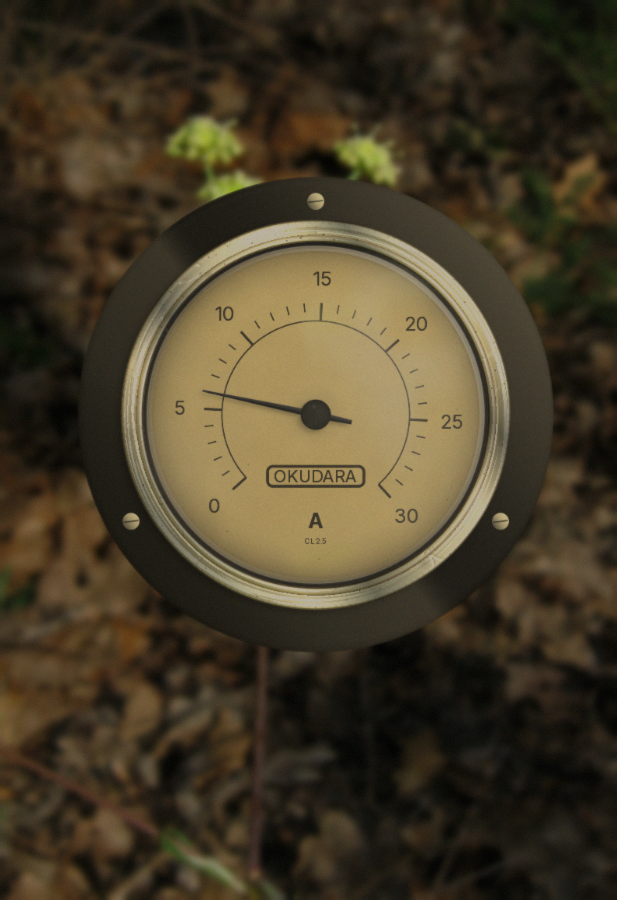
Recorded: value=6 unit=A
